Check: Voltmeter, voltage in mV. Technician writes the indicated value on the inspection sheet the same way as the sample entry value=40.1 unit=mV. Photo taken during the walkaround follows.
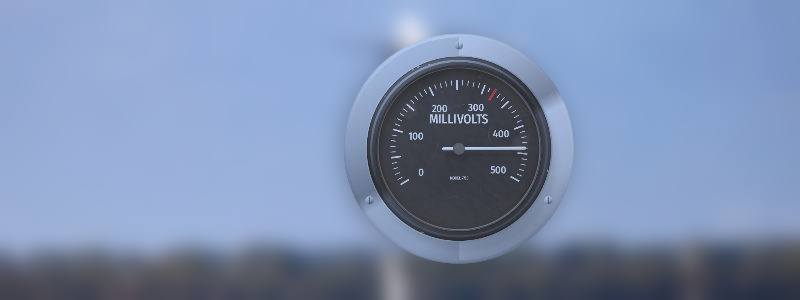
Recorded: value=440 unit=mV
